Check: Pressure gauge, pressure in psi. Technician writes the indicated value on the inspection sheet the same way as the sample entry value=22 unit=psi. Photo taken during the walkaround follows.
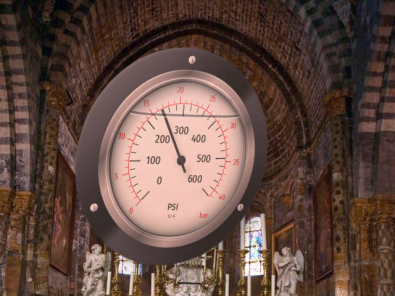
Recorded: value=240 unit=psi
